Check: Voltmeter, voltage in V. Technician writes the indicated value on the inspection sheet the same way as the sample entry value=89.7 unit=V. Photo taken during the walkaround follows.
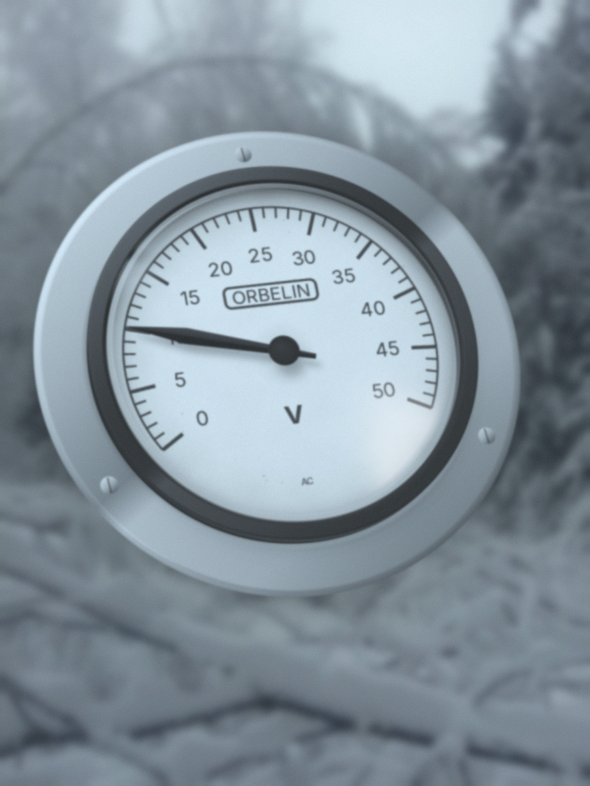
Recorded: value=10 unit=V
